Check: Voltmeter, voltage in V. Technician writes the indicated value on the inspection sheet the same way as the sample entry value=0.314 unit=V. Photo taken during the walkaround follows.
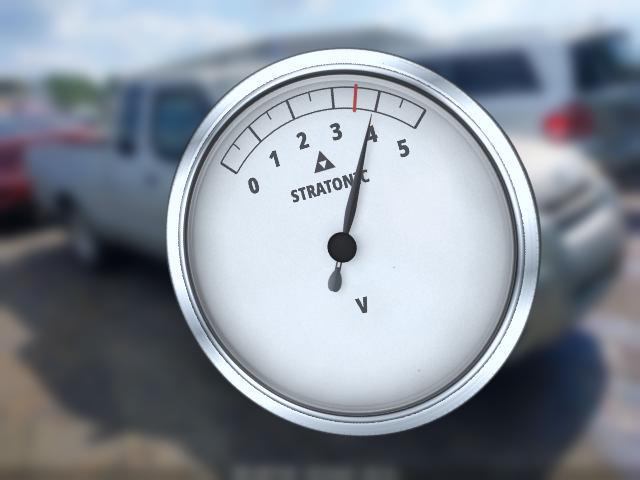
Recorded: value=4 unit=V
